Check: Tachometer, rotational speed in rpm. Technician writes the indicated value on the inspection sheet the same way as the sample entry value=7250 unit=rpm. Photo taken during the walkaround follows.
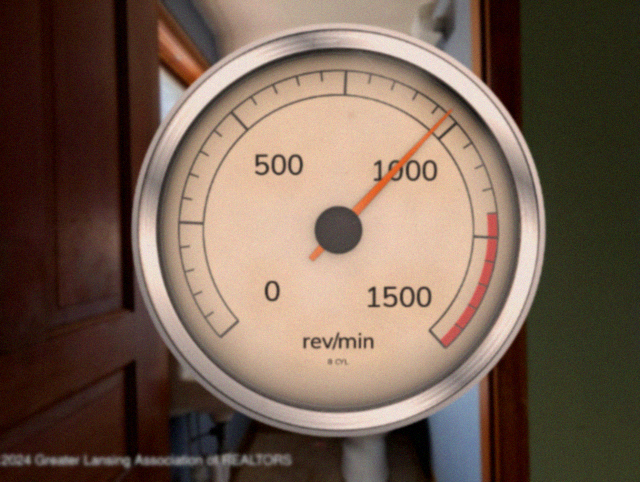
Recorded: value=975 unit=rpm
